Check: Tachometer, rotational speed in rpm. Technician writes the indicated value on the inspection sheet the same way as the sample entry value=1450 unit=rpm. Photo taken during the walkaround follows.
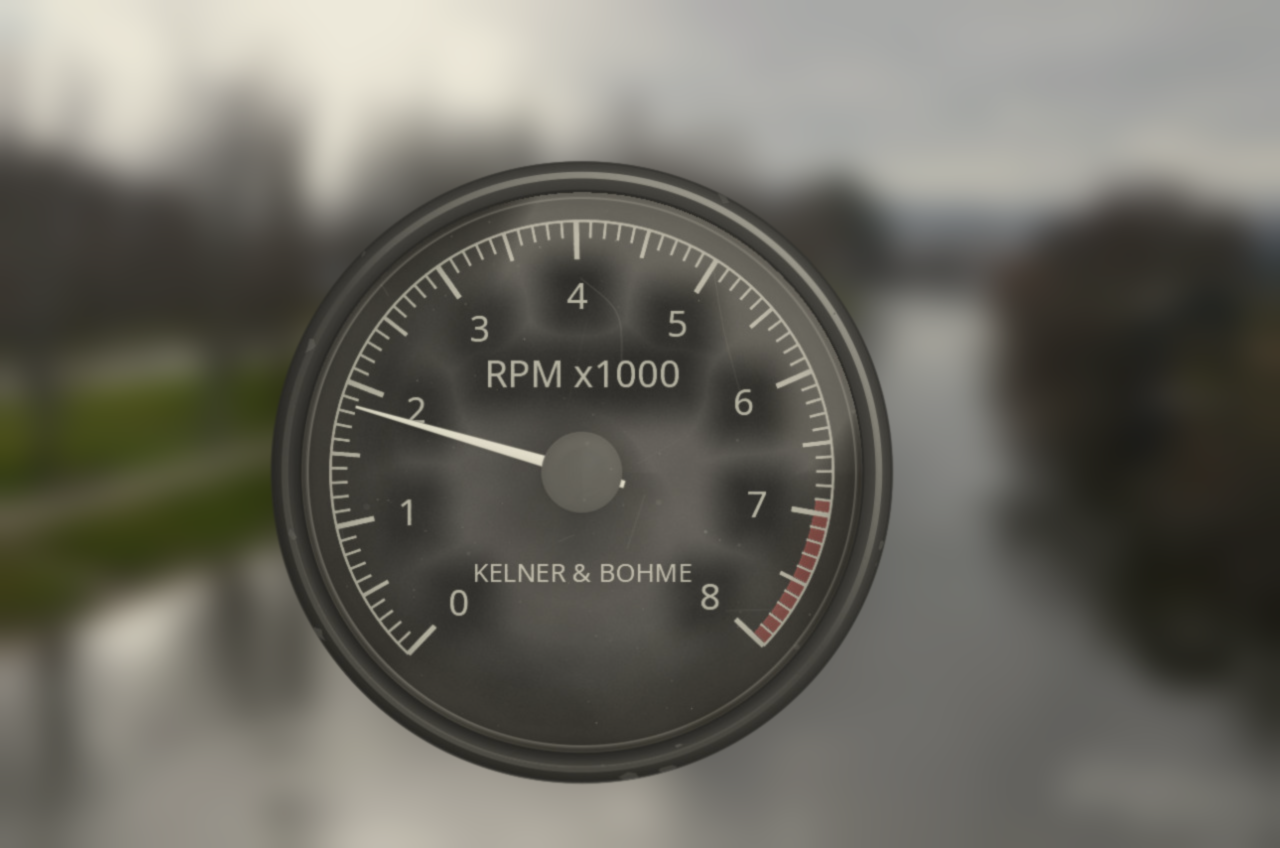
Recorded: value=1850 unit=rpm
